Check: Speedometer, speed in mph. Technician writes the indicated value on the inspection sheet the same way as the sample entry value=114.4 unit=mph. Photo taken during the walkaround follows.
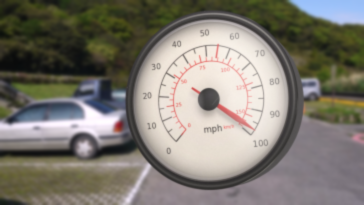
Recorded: value=97.5 unit=mph
